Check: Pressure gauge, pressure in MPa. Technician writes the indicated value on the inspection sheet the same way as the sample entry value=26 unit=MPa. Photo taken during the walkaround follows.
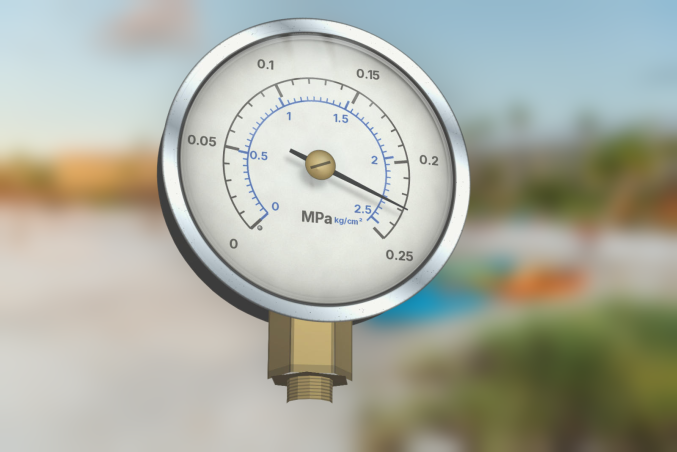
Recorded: value=0.23 unit=MPa
